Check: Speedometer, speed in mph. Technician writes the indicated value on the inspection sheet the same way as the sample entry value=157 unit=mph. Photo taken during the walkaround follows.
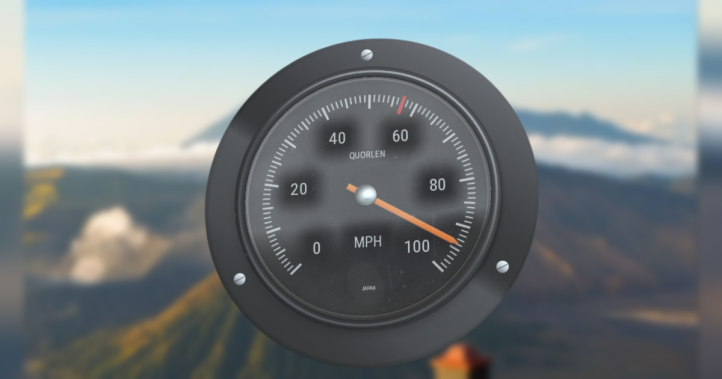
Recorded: value=94 unit=mph
